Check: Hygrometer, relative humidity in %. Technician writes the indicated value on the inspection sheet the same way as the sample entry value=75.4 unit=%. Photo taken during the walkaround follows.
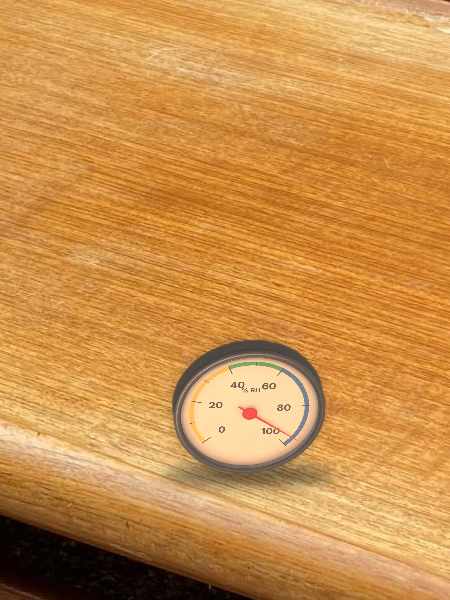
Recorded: value=95 unit=%
